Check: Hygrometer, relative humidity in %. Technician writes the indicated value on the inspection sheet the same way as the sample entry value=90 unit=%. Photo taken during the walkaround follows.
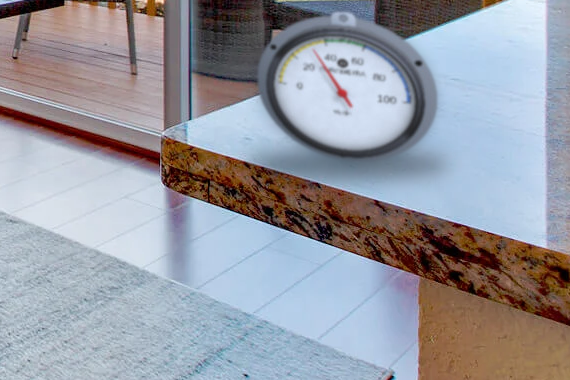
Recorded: value=32 unit=%
